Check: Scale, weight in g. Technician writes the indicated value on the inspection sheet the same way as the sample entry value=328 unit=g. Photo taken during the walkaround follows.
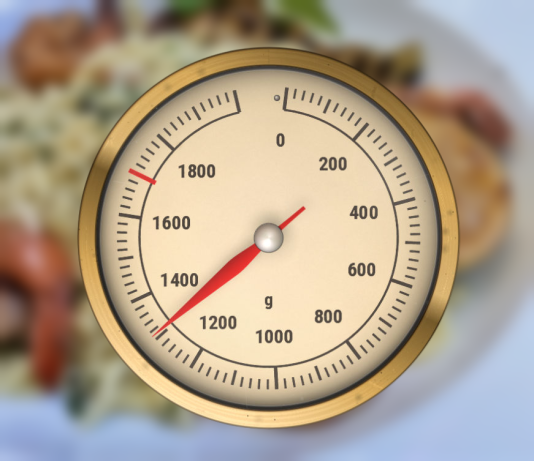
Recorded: value=1310 unit=g
